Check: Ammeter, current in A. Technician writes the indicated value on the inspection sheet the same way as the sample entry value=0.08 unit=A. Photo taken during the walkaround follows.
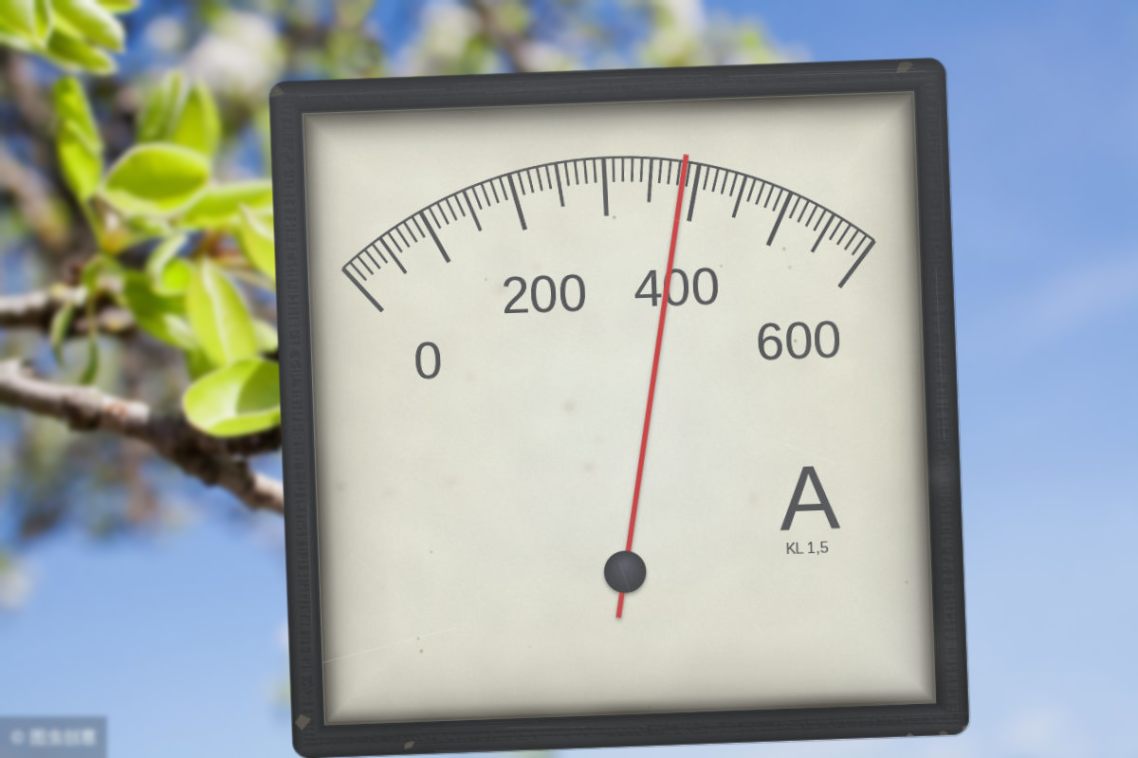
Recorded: value=385 unit=A
